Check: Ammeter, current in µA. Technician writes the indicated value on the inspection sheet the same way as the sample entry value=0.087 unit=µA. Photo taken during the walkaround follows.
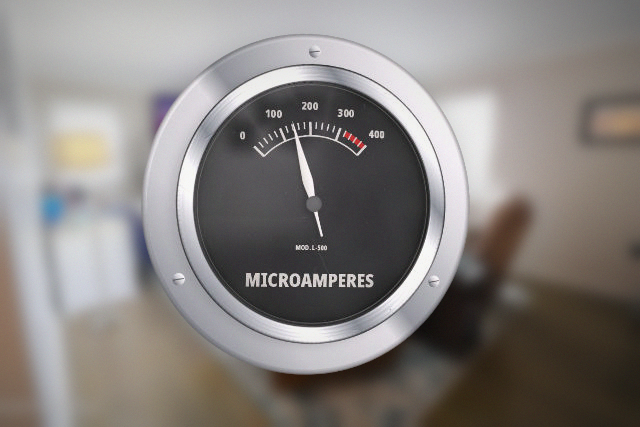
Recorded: value=140 unit=µA
